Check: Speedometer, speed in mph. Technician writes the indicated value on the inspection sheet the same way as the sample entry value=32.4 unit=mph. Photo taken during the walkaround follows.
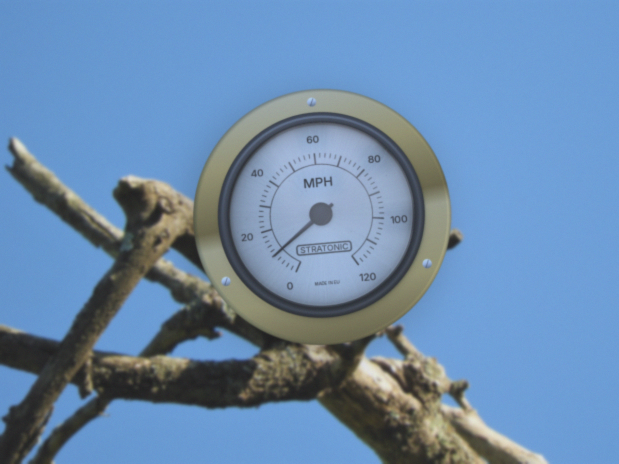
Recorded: value=10 unit=mph
